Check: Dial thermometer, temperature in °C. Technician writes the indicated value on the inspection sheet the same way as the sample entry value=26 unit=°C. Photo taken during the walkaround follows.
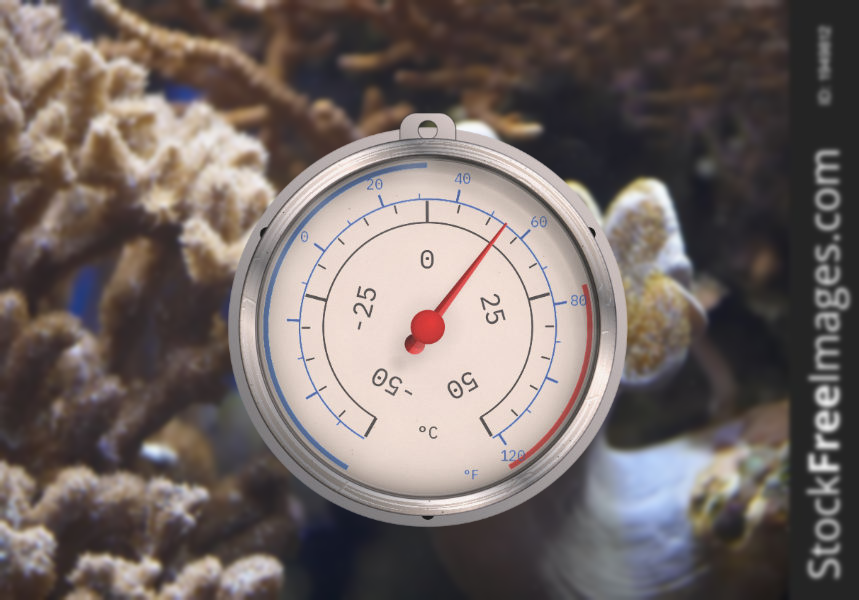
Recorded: value=12.5 unit=°C
